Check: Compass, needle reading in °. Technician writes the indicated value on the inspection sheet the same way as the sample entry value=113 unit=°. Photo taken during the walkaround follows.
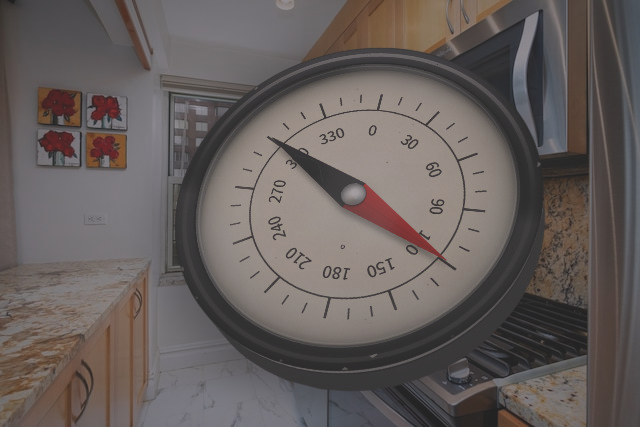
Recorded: value=120 unit=°
